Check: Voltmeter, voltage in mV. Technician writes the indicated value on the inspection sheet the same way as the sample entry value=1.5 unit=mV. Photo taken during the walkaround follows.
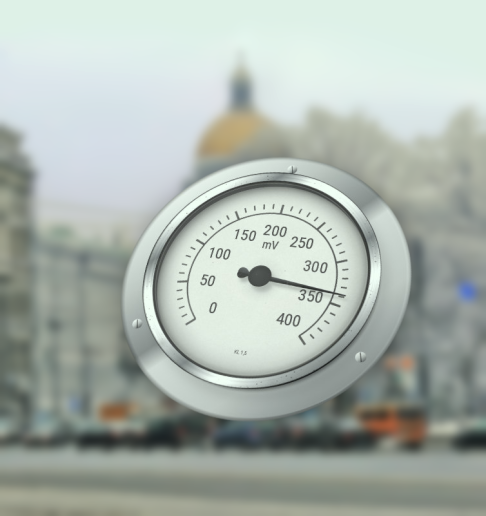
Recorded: value=340 unit=mV
